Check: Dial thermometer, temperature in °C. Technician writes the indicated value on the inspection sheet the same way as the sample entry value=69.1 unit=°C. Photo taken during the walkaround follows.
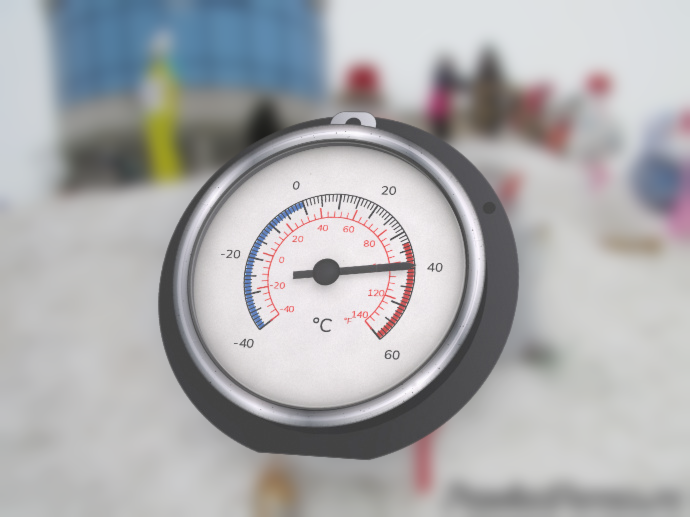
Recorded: value=40 unit=°C
